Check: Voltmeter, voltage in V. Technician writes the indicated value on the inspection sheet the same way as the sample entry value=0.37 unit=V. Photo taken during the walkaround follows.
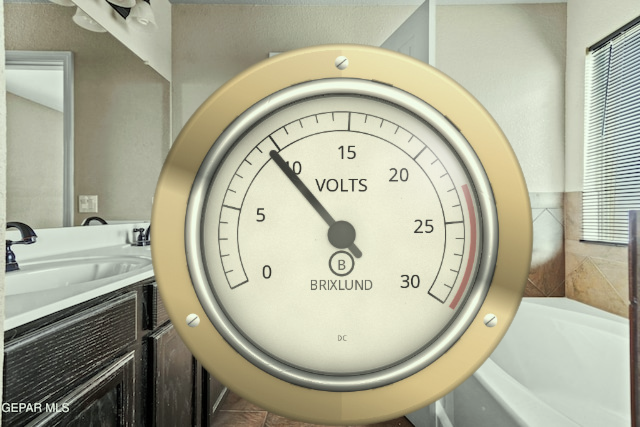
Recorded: value=9.5 unit=V
